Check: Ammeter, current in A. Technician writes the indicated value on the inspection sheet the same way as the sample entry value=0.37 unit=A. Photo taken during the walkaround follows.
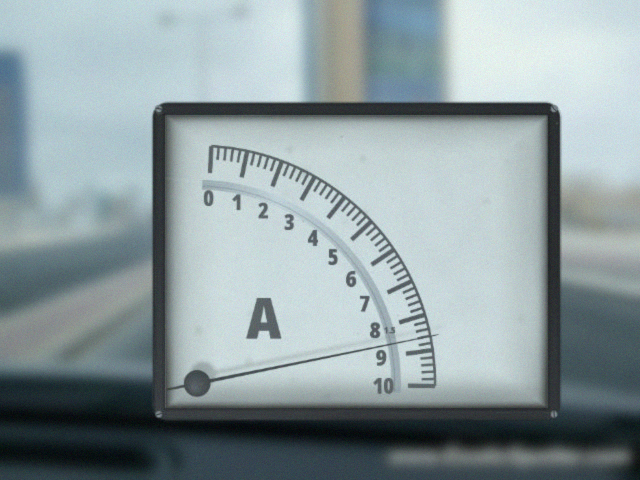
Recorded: value=8.6 unit=A
